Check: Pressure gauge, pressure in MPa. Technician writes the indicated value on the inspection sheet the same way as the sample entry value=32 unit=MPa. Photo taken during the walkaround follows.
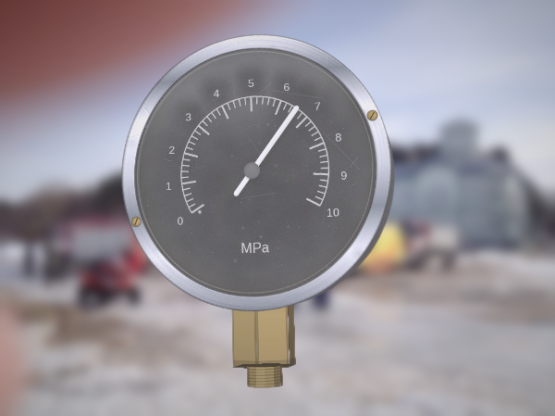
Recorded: value=6.6 unit=MPa
